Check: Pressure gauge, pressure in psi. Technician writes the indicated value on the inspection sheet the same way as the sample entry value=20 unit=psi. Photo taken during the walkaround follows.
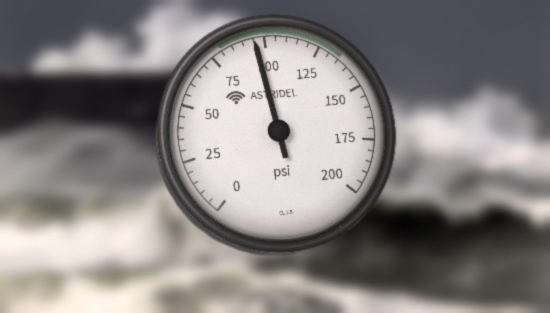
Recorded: value=95 unit=psi
